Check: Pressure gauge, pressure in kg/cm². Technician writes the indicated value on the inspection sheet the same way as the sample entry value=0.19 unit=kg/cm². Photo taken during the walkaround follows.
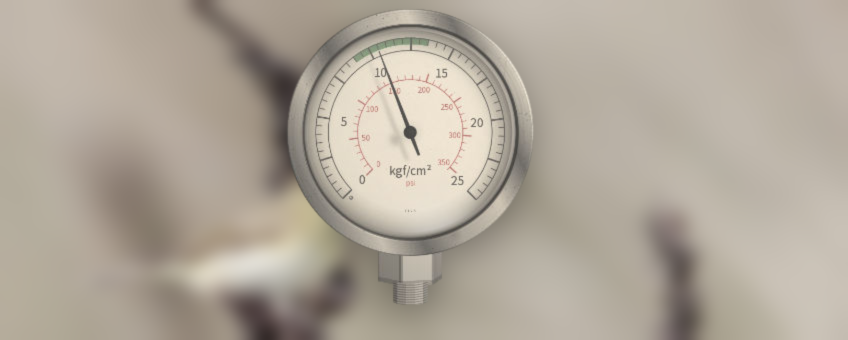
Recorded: value=10.5 unit=kg/cm²
